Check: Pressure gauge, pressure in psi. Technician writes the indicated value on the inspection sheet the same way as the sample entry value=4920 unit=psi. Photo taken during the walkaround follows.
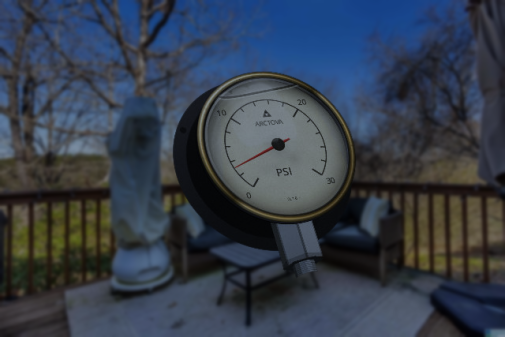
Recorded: value=3 unit=psi
